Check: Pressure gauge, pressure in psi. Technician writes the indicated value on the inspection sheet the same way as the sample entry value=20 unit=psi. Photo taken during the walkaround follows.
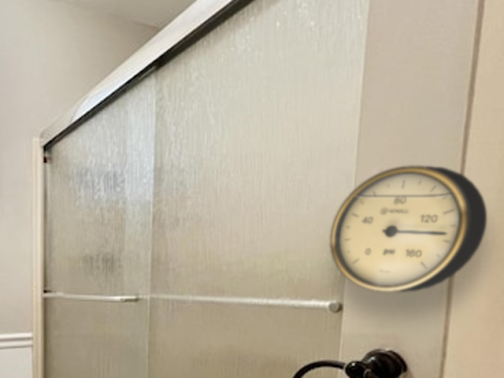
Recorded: value=135 unit=psi
